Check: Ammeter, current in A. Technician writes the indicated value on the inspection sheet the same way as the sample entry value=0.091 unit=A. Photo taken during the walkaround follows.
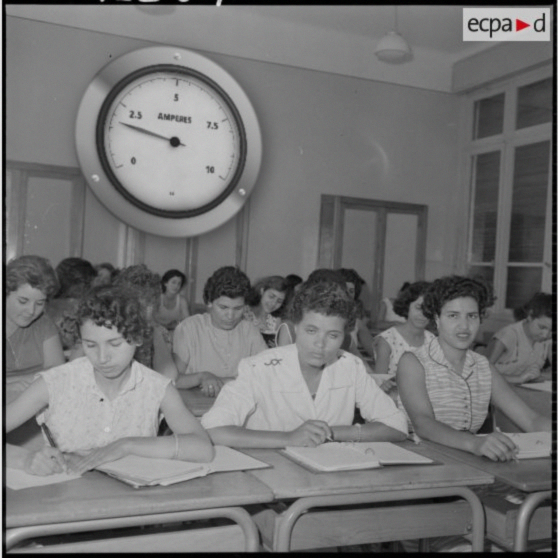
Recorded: value=1.75 unit=A
